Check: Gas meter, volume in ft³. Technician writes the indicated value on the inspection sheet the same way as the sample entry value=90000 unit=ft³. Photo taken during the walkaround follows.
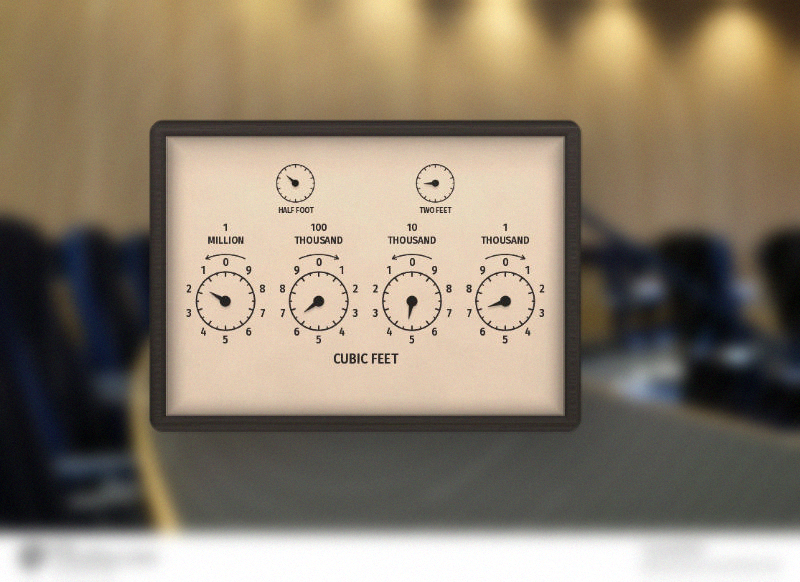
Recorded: value=164700 unit=ft³
